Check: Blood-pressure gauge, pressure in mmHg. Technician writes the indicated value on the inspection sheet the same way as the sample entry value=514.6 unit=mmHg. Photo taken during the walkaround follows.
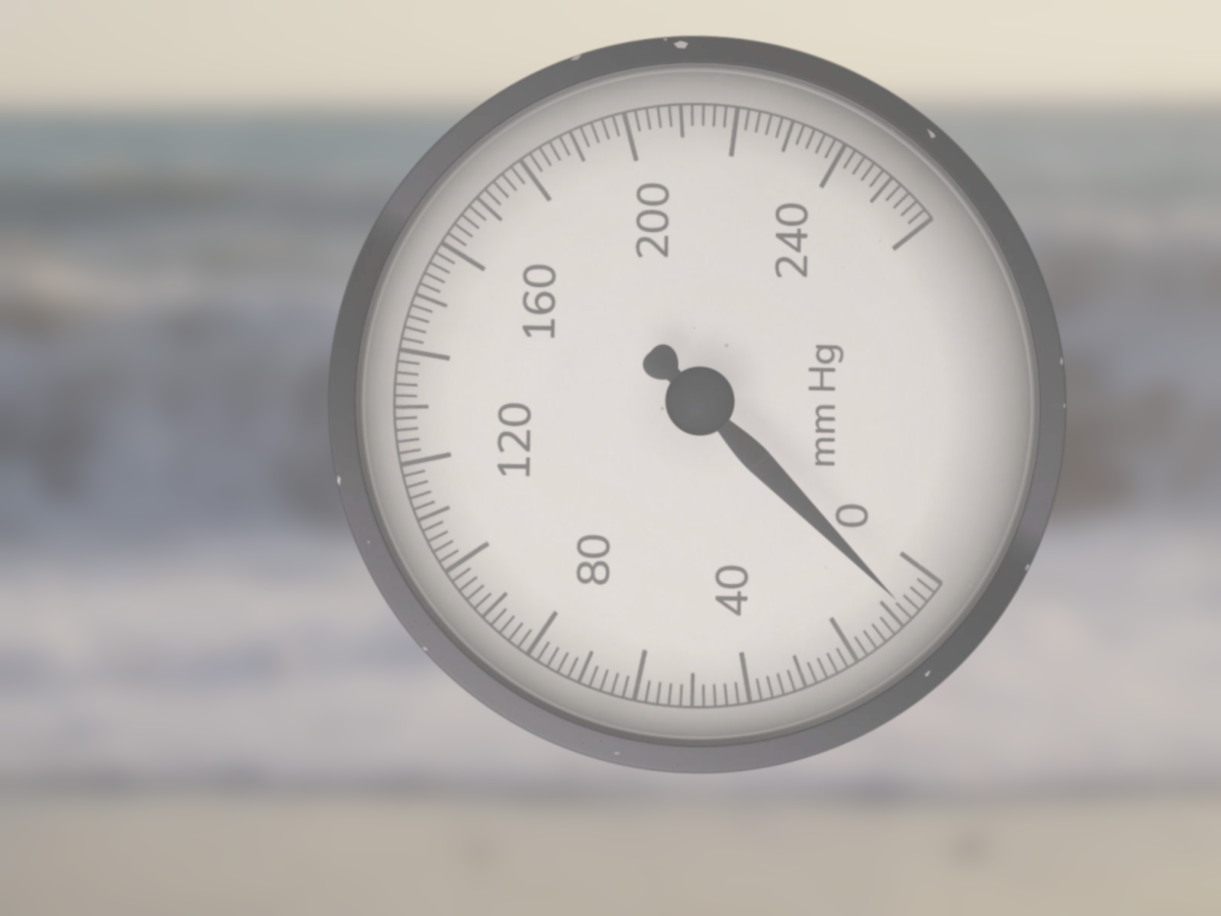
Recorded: value=8 unit=mmHg
